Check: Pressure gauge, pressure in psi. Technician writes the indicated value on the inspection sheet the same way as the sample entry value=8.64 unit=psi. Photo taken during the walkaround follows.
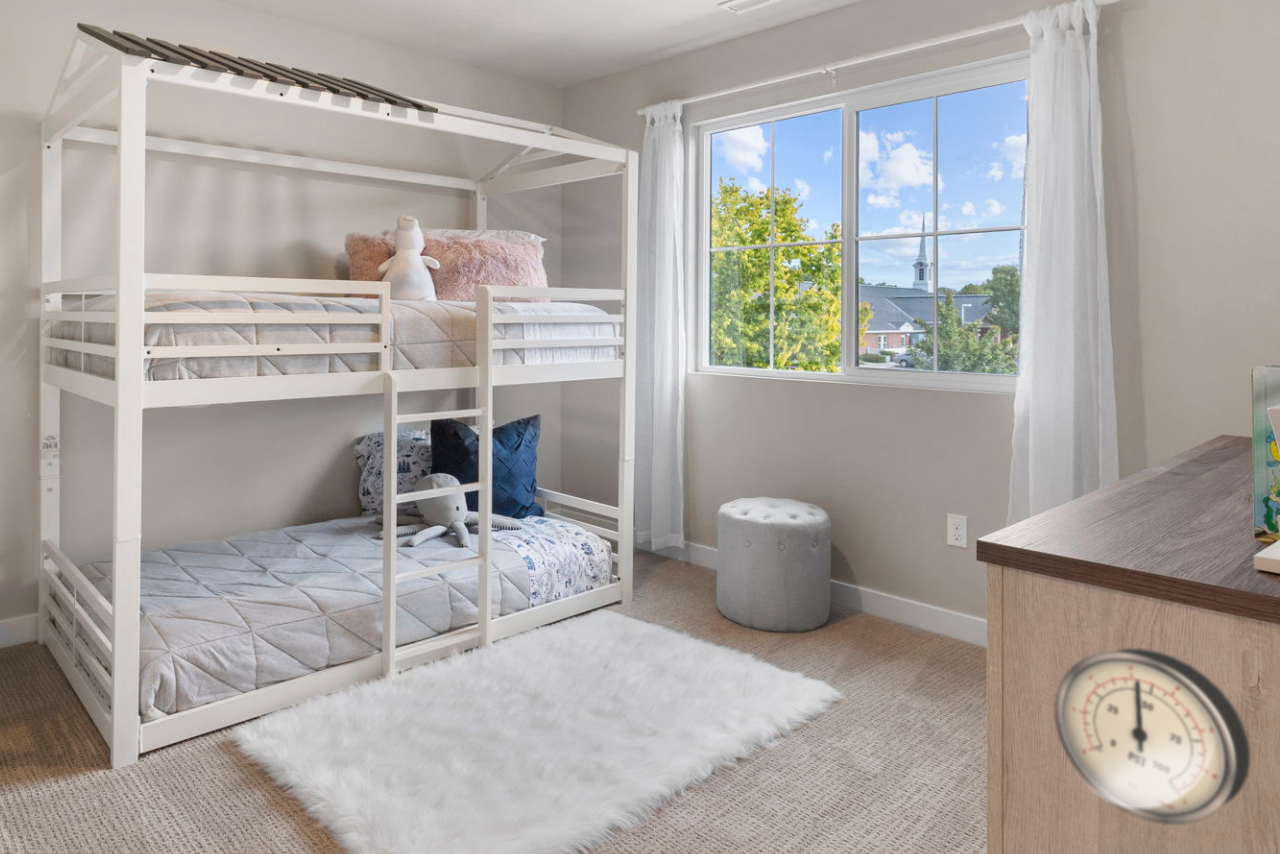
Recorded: value=45 unit=psi
